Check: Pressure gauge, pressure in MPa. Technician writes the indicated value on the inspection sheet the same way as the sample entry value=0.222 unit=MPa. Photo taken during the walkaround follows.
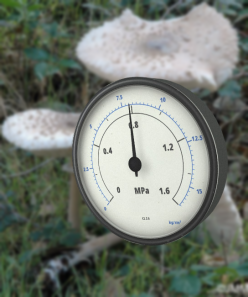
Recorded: value=0.8 unit=MPa
